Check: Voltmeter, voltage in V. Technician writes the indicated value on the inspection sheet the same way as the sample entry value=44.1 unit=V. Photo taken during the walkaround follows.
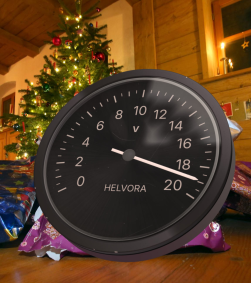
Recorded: value=19 unit=V
